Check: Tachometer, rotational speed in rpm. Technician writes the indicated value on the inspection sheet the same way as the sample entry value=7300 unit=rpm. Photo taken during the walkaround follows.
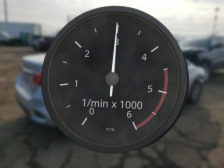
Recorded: value=3000 unit=rpm
